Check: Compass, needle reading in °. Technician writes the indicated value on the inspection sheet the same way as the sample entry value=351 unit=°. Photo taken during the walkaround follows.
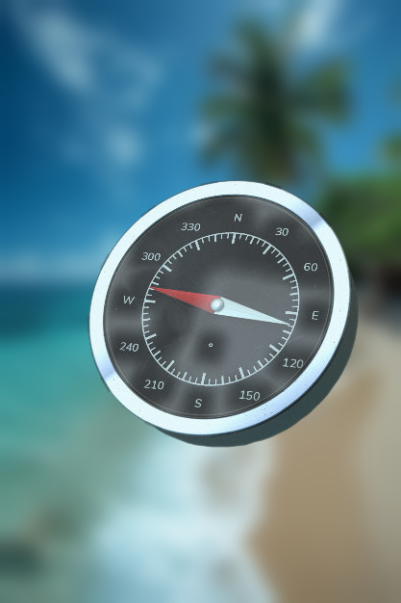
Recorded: value=280 unit=°
